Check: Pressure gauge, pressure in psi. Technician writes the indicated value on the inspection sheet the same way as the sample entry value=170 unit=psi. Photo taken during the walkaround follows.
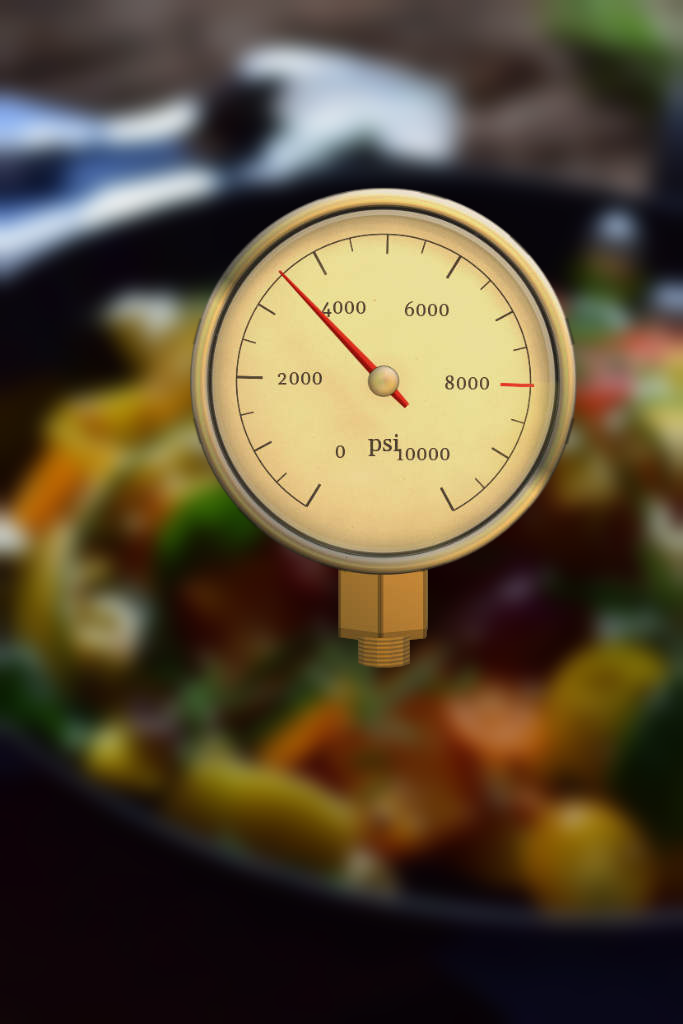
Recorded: value=3500 unit=psi
